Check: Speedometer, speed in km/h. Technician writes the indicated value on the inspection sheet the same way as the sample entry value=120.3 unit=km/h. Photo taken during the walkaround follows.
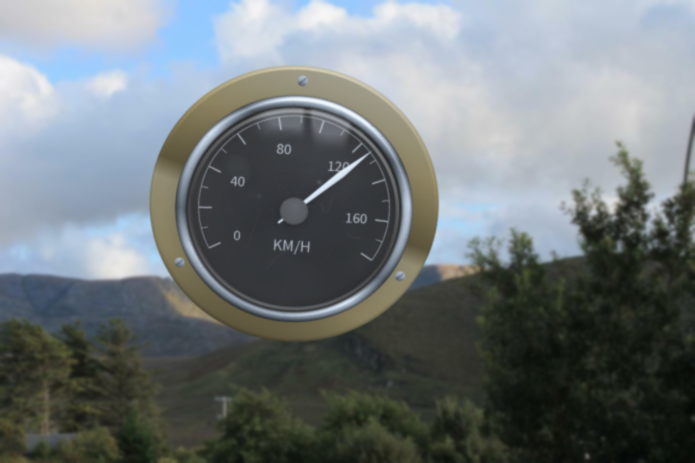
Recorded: value=125 unit=km/h
